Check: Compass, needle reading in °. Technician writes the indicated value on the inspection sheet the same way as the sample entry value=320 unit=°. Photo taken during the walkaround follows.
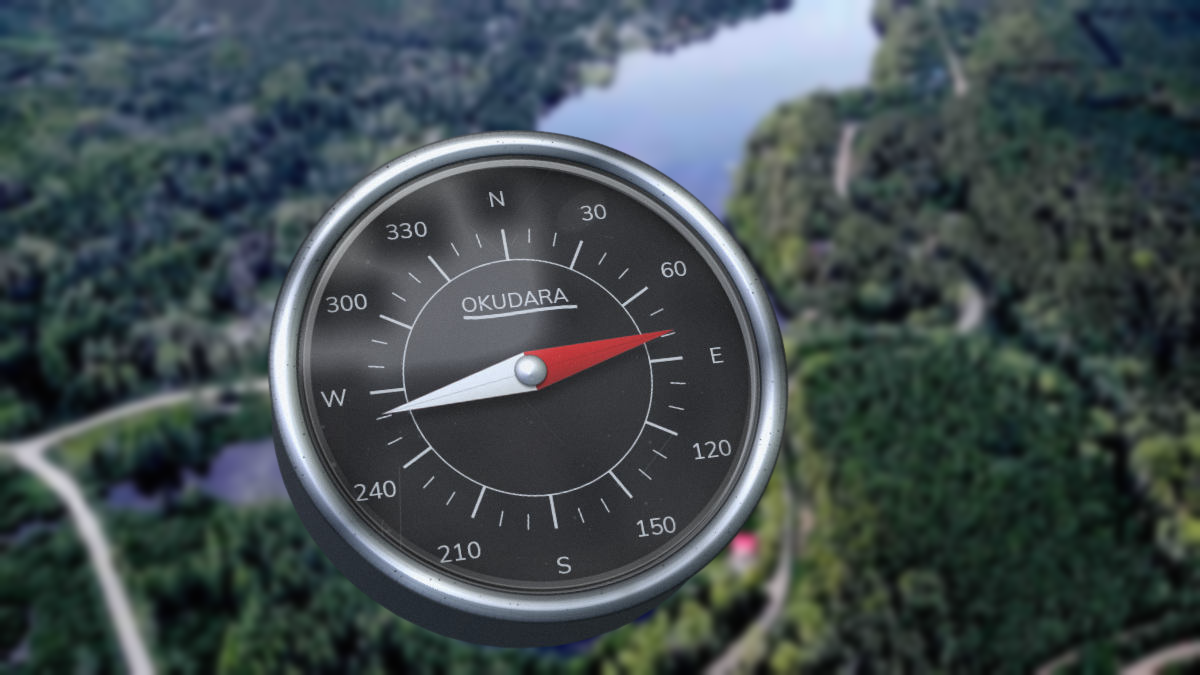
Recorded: value=80 unit=°
